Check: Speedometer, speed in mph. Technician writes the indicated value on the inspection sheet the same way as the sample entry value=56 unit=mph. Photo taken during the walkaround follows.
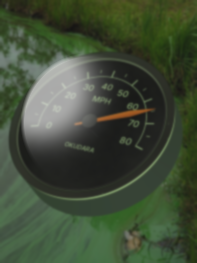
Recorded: value=65 unit=mph
